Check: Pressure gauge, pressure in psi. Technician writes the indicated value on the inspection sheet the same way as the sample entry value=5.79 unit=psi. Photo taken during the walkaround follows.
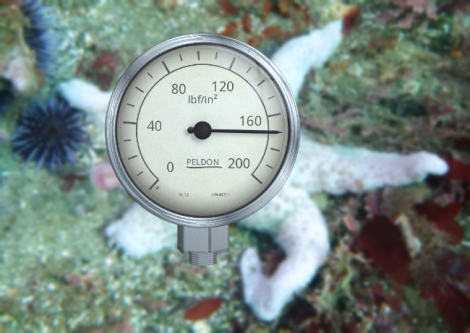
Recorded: value=170 unit=psi
